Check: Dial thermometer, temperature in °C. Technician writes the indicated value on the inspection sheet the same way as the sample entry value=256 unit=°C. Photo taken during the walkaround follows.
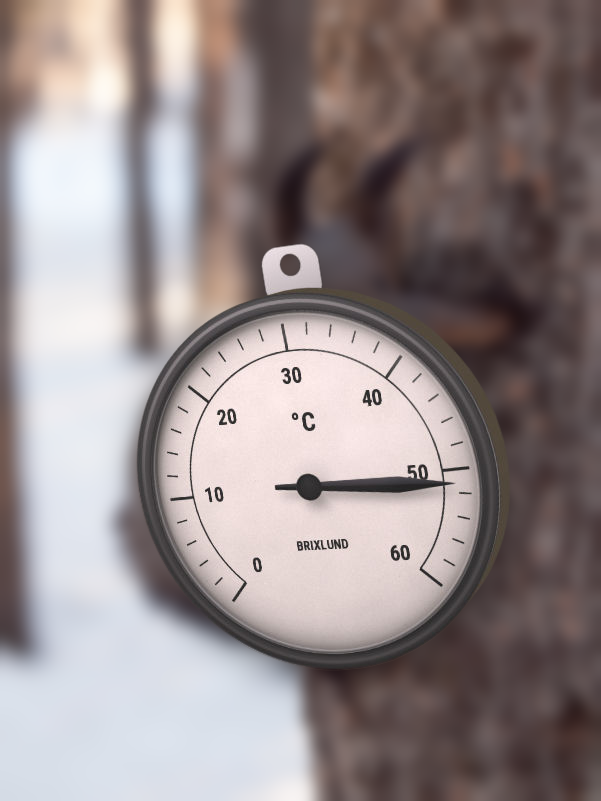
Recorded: value=51 unit=°C
